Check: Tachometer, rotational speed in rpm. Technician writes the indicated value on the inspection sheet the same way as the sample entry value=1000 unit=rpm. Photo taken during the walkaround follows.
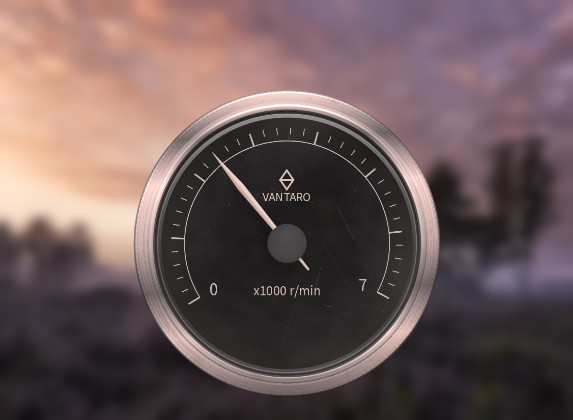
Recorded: value=2400 unit=rpm
